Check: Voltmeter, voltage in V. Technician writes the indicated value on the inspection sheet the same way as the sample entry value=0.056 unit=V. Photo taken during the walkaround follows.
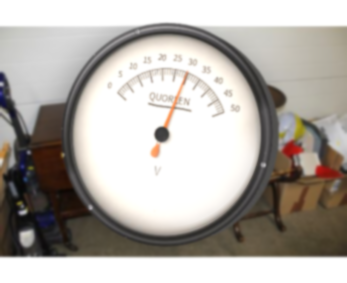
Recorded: value=30 unit=V
